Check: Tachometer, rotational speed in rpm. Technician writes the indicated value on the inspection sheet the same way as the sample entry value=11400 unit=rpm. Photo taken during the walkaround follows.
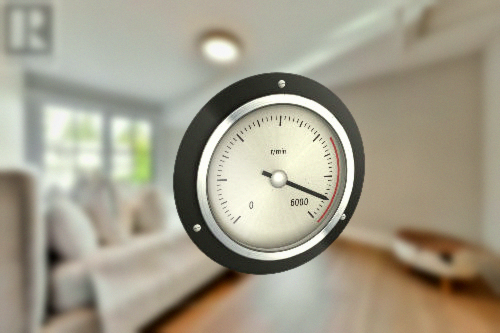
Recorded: value=5500 unit=rpm
